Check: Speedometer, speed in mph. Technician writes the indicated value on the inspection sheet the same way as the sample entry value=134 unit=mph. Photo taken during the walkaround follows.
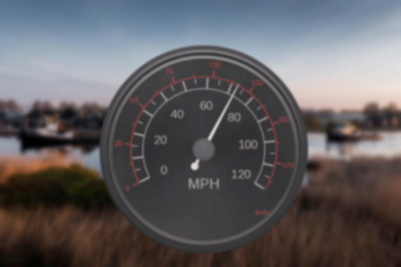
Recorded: value=72.5 unit=mph
